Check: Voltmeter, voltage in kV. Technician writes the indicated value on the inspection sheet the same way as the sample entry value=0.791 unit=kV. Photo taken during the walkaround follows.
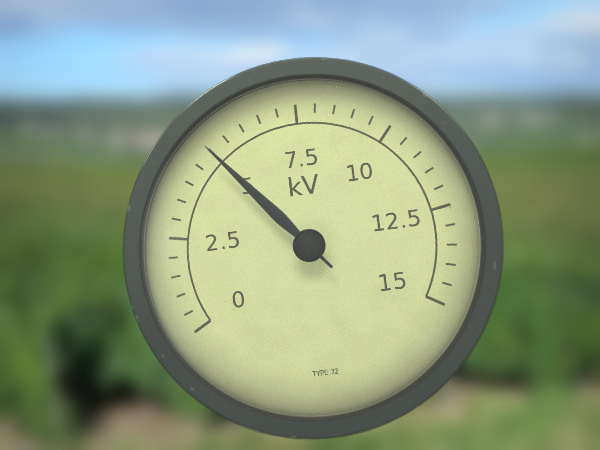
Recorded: value=5 unit=kV
